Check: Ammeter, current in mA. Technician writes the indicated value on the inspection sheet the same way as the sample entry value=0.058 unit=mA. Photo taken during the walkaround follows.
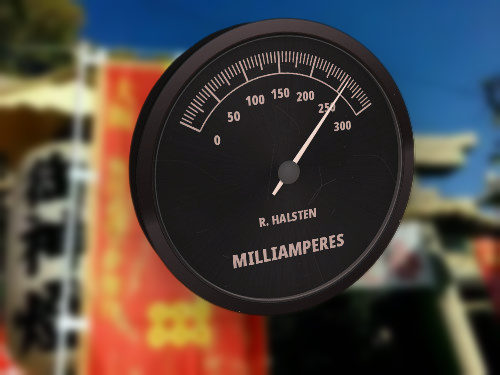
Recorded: value=250 unit=mA
